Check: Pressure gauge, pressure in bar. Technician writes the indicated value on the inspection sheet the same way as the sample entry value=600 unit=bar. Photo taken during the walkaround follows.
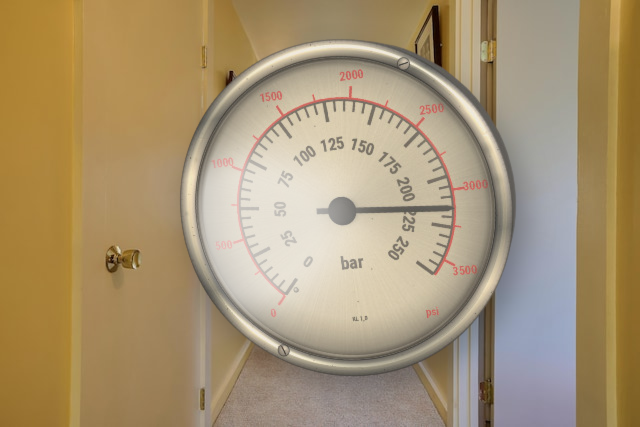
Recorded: value=215 unit=bar
